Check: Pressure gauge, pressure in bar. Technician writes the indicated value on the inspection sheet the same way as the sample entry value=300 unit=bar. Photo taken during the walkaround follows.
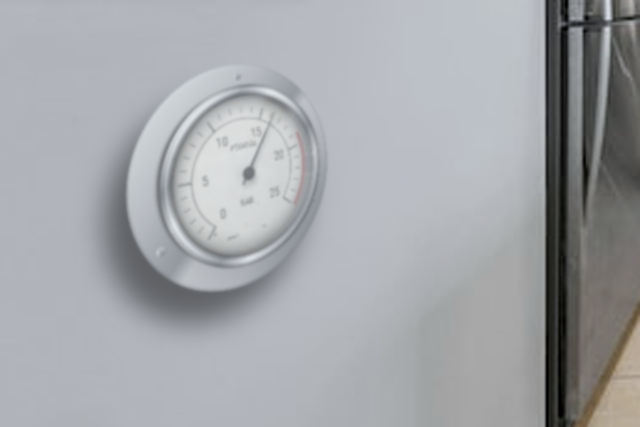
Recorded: value=16 unit=bar
